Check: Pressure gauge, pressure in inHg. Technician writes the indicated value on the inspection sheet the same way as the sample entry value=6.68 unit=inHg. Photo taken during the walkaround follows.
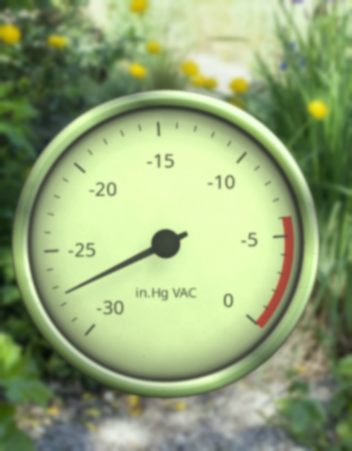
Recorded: value=-27.5 unit=inHg
